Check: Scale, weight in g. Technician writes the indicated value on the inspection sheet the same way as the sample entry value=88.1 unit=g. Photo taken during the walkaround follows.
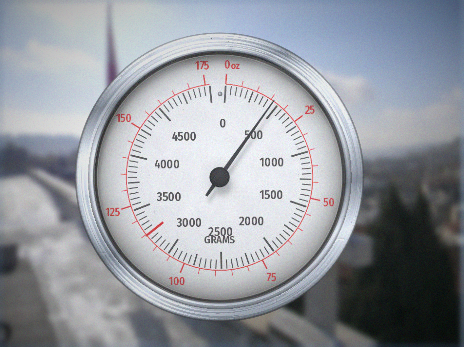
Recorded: value=450 unit=g
